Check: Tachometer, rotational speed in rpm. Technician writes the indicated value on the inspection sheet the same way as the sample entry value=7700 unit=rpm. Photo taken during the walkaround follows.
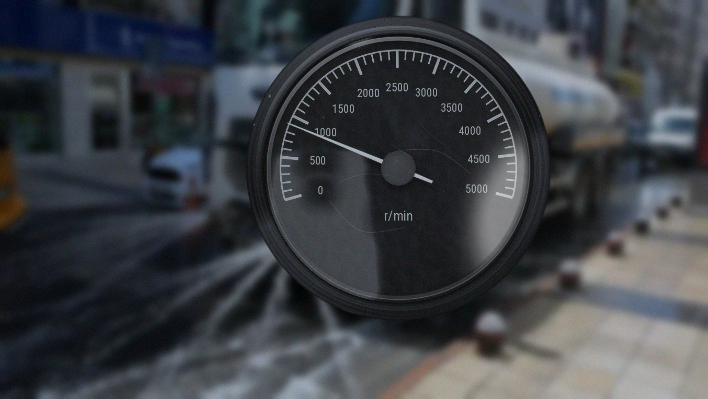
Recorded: value=900 unit=rpm
